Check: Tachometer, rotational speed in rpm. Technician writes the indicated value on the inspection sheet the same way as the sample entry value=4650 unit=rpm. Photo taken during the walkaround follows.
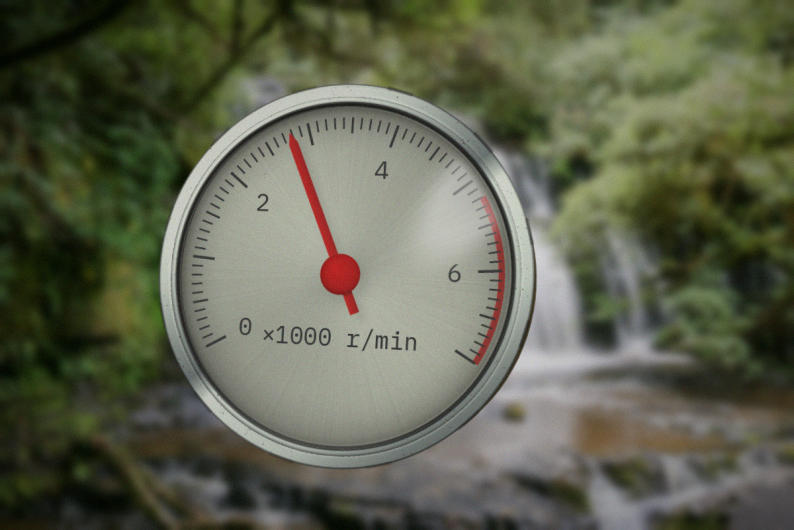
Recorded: value=2800 unit=rpm
